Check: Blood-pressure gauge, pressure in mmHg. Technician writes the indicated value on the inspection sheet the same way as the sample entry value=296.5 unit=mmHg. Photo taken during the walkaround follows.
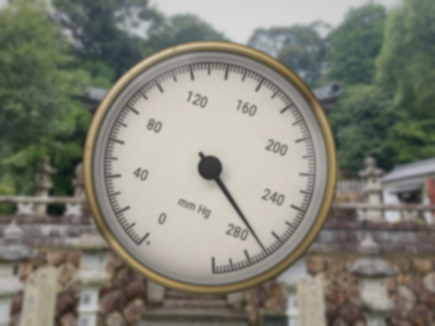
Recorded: value=270 unit=mmHg
